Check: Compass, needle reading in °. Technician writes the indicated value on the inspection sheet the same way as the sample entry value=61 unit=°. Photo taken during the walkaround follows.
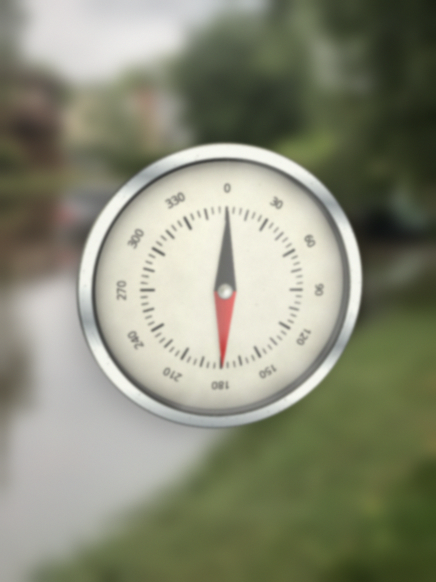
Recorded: value=180 unit=°
